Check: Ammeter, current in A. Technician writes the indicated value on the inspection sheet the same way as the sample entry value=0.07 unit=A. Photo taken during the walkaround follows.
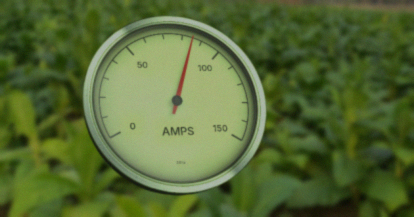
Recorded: value=85 unit=A
